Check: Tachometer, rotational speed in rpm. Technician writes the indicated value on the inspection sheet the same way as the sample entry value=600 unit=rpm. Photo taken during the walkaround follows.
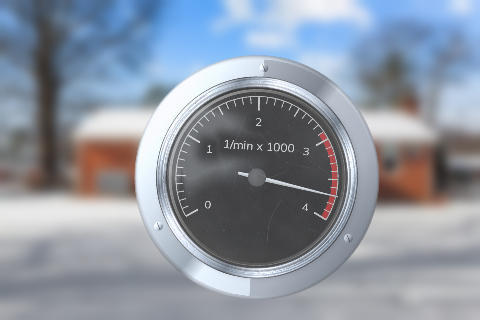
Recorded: value=3700 unit=rpm
